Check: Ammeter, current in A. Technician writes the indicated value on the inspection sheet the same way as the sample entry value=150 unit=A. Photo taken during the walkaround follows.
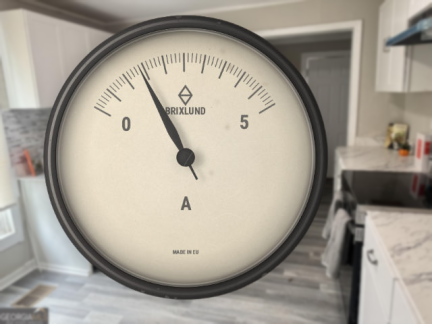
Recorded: value=1.4 unit=A
